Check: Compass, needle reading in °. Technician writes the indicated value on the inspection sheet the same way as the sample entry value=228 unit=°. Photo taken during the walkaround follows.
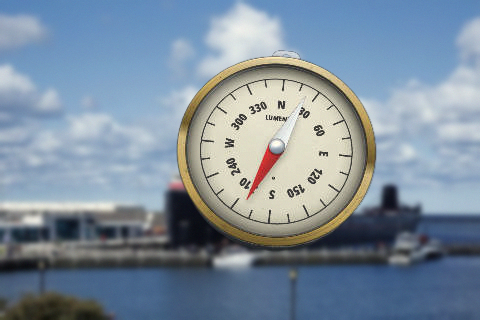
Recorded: value=202.5 unit=°
